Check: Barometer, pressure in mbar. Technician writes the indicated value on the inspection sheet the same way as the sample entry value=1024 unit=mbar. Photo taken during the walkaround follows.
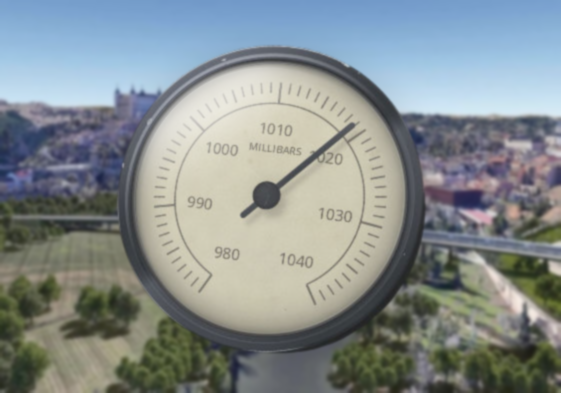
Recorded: value=1019 unit=mbar
